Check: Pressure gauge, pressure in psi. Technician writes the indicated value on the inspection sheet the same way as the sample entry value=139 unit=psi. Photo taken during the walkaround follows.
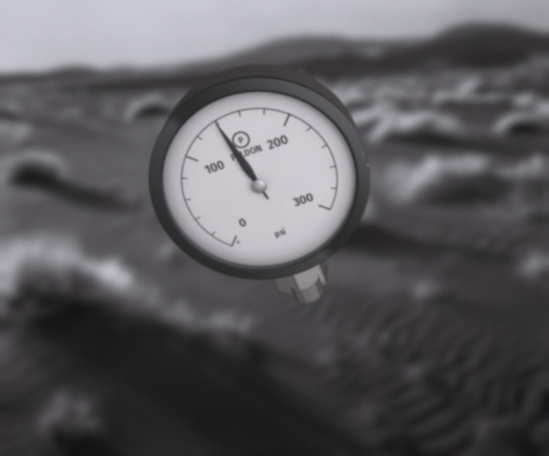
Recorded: value=140 unit=psi
